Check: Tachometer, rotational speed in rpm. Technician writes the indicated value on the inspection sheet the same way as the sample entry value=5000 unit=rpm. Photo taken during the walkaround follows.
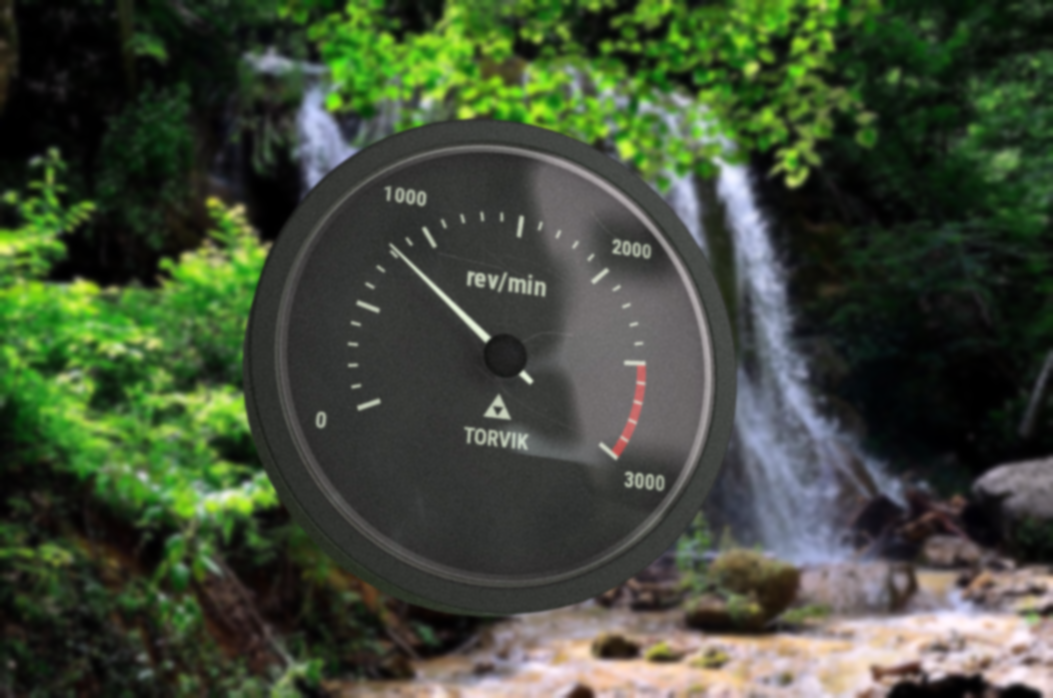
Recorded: value=800 unit=rpm
